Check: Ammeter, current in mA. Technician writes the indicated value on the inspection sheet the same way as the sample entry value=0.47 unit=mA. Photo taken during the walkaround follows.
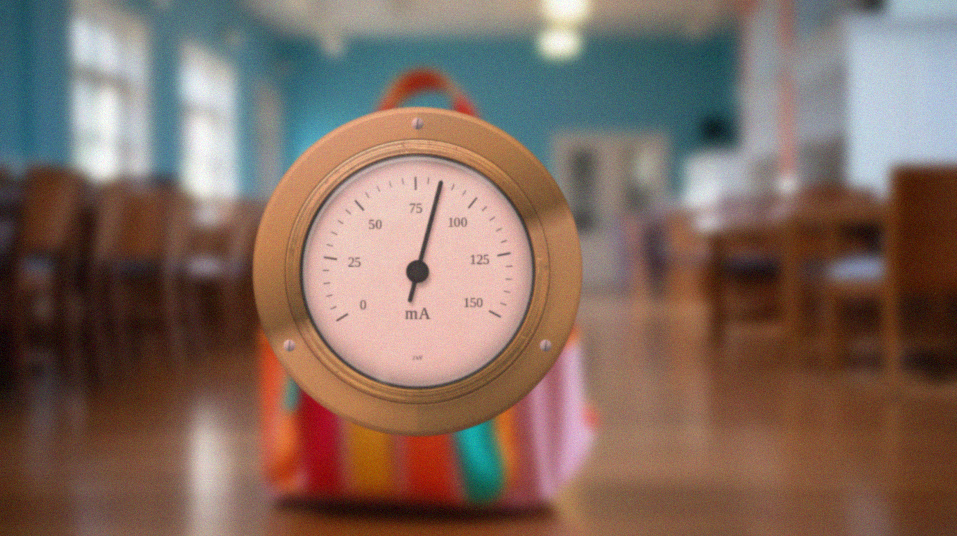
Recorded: value=85 unit=mA
